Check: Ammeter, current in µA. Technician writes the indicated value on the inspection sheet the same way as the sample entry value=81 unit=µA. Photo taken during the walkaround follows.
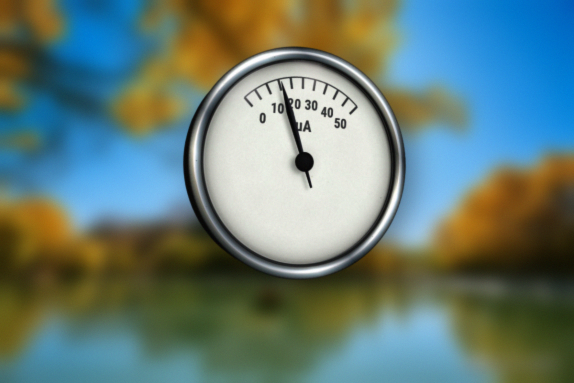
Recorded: value=15 unit=µA
